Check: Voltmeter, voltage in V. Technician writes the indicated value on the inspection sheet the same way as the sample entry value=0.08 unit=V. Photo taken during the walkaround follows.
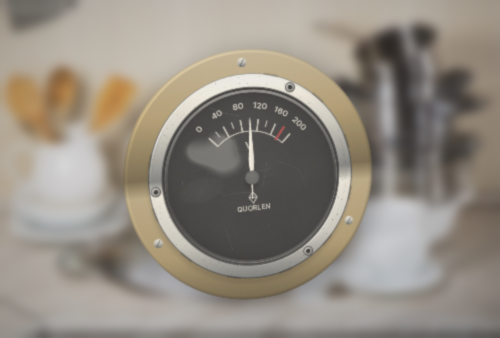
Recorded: value=100 unit=V
